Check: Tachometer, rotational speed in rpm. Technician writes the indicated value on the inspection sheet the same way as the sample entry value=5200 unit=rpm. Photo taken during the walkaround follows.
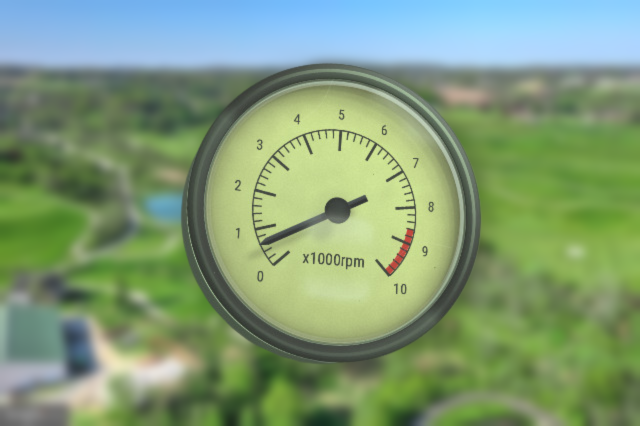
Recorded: value=600 unit=rpm
